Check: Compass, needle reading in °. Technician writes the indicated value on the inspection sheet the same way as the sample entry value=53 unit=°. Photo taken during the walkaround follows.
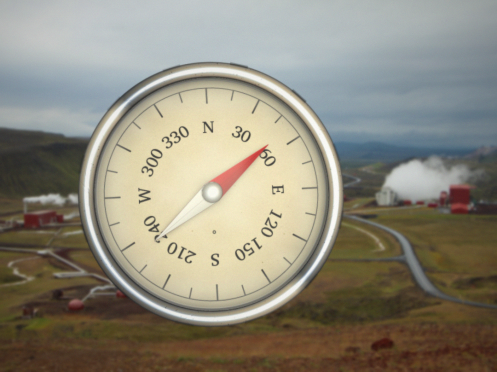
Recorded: value=52.5 unit=°
